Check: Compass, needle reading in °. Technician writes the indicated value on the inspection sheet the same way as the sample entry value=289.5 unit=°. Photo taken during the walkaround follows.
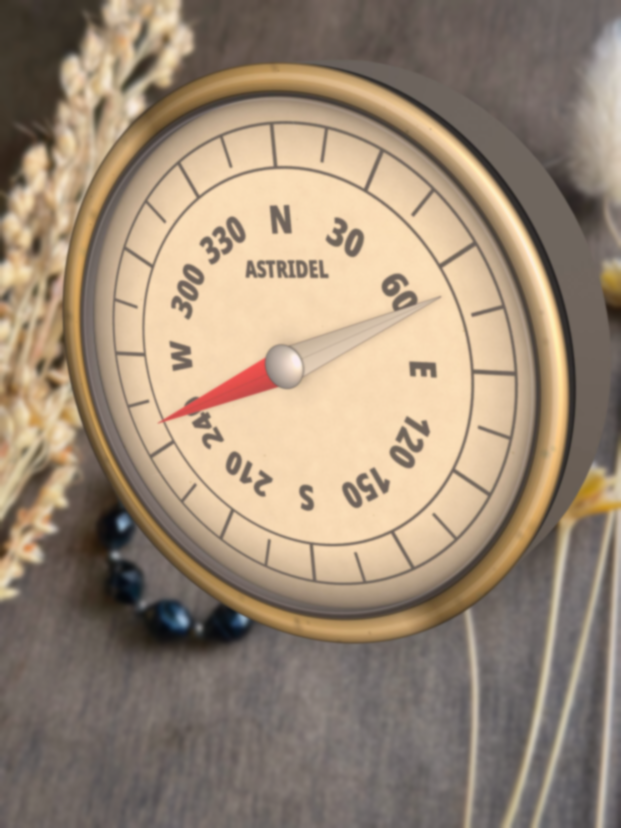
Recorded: value=247.5 unit=°
